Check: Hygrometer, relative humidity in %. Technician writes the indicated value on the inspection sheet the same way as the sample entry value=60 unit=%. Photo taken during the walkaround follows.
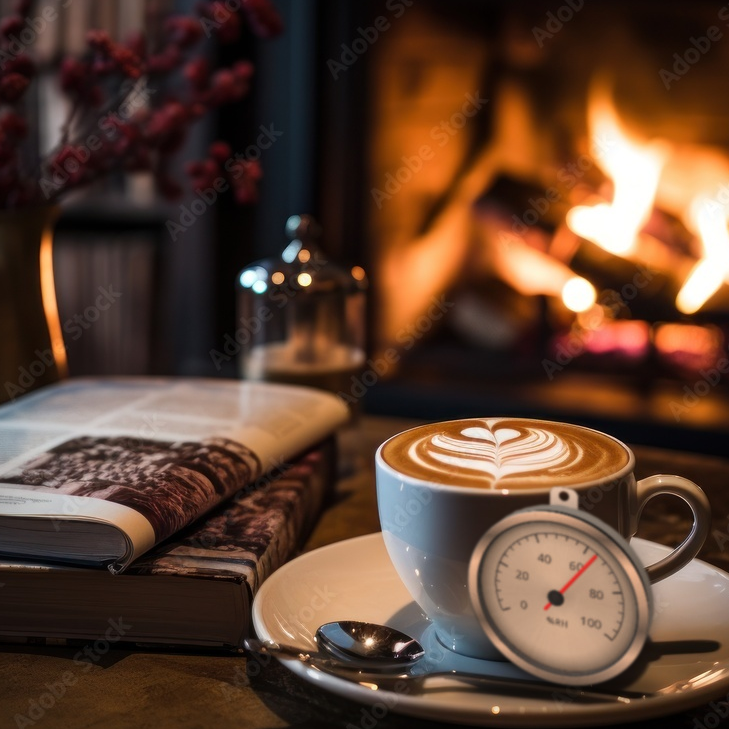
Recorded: value=64 unit=%
